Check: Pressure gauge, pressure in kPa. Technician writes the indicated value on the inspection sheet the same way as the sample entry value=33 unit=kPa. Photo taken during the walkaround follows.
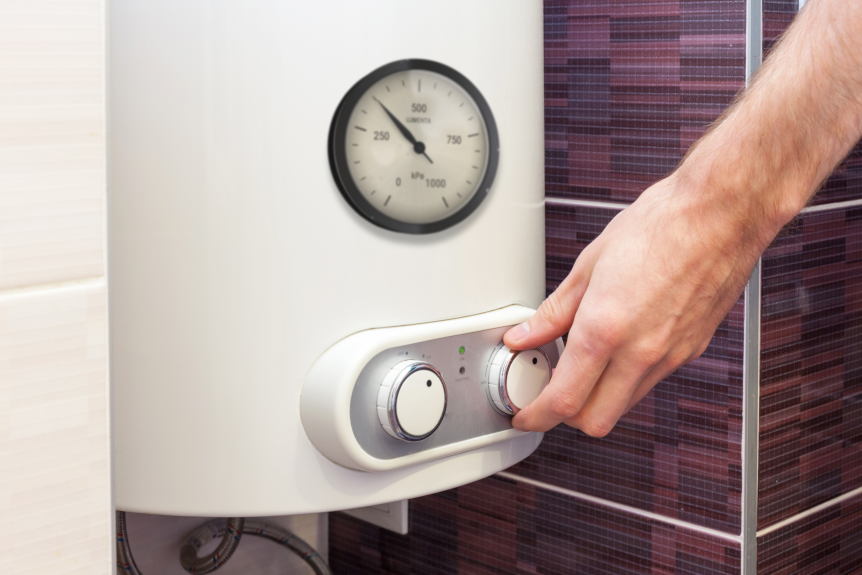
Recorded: value=350 unit=kPa
